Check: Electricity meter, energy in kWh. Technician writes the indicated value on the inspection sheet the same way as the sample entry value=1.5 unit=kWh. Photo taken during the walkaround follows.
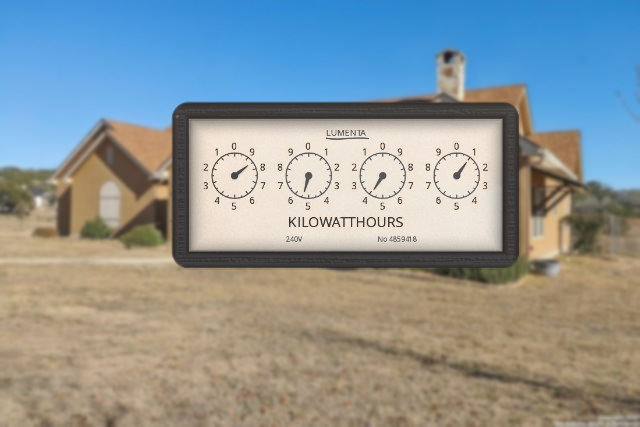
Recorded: value=8541 unit=kWh
